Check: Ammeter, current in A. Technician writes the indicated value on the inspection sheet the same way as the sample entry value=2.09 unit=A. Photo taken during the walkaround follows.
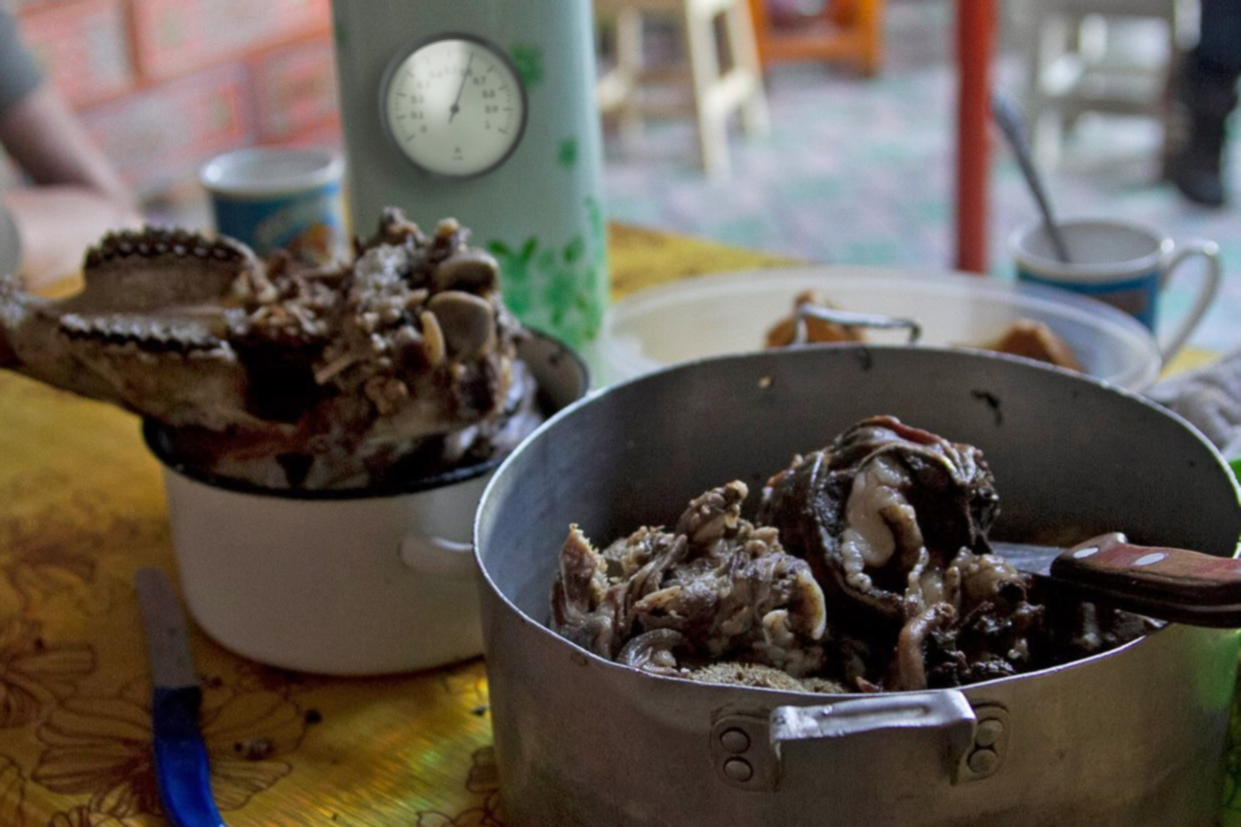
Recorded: value=0.6 unit=A
